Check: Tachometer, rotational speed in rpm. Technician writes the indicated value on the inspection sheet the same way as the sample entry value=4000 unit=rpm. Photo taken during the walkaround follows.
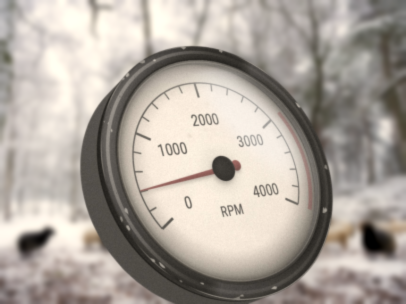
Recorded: value=400 unit=rpm
